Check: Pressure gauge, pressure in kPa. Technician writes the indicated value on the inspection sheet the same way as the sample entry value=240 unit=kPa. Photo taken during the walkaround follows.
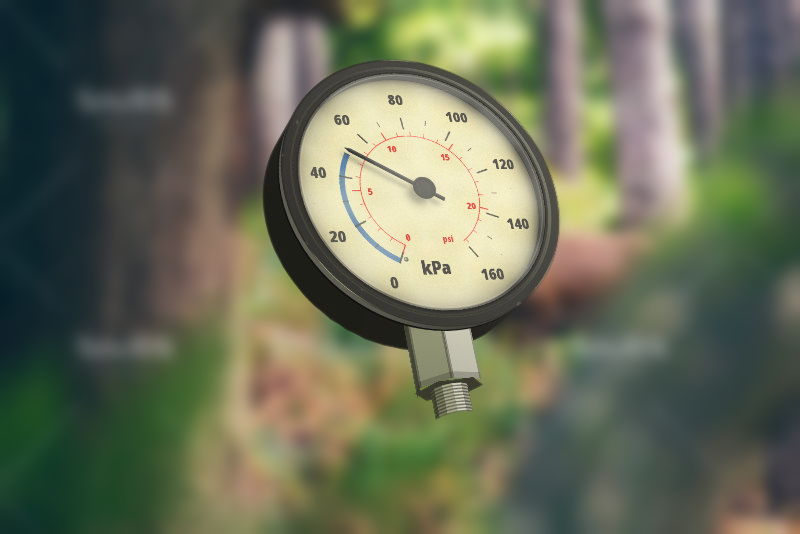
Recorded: value=50 unit=kPa
